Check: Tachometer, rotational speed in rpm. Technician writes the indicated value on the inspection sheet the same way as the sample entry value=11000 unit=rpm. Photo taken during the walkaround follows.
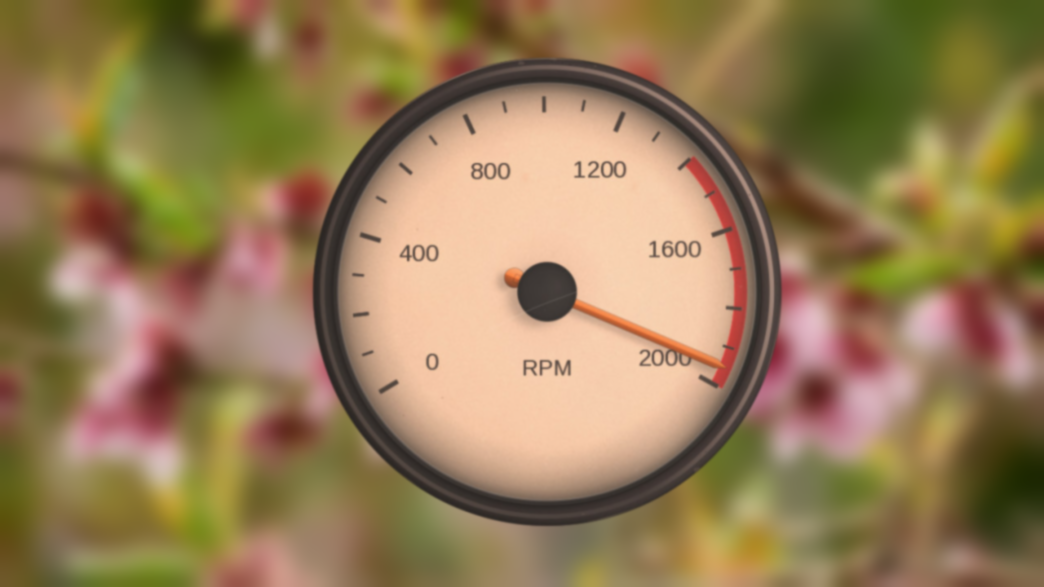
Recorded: value=1950 unit=rpm
